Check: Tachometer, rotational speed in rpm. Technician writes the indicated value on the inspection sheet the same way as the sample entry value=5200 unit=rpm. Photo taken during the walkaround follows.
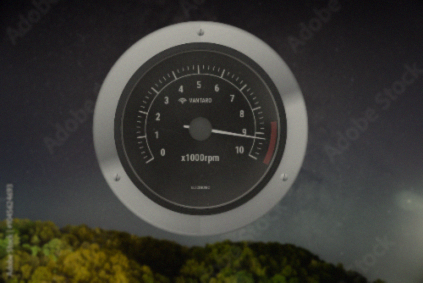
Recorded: value=9200 unit=rpm
